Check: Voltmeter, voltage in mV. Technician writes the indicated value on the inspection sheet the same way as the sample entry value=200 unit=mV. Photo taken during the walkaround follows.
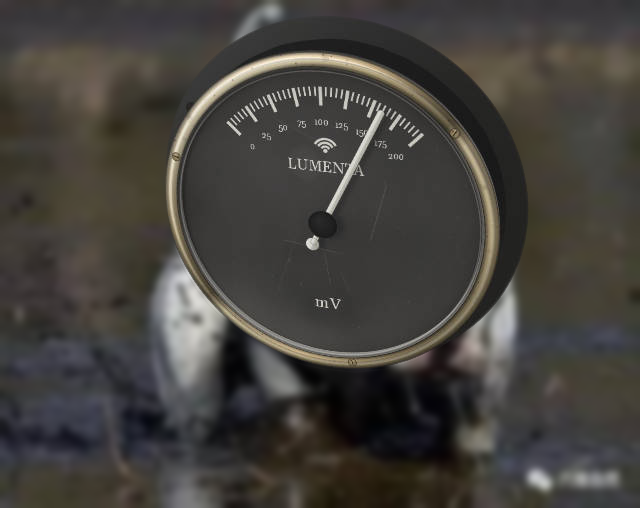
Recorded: value=160 unit=mV
